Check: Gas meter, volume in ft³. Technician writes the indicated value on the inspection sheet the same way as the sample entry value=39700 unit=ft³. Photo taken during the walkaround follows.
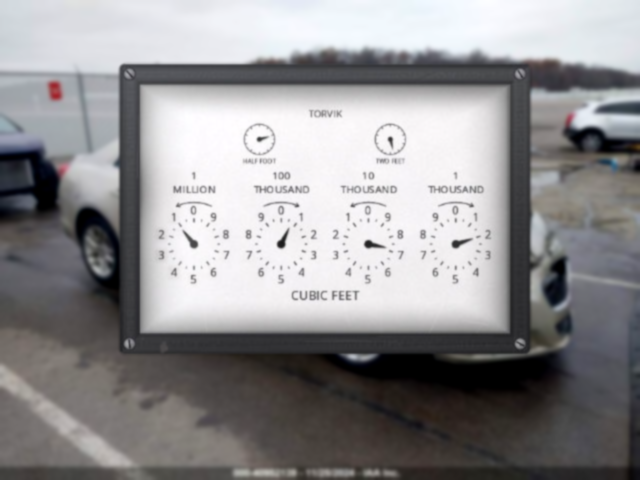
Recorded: value=107200 unit=ft³
